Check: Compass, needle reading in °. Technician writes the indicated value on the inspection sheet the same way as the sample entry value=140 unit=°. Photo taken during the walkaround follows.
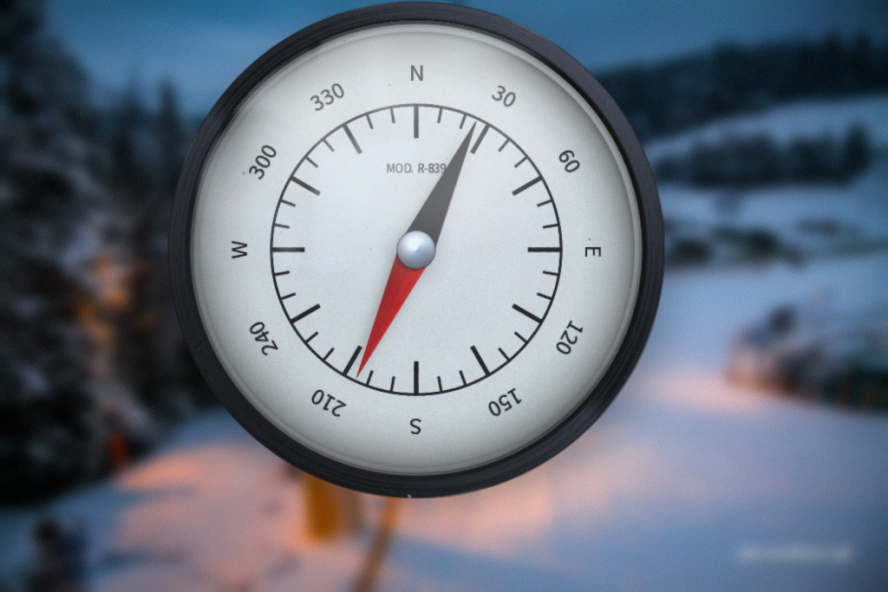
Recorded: value=205 unit=°
